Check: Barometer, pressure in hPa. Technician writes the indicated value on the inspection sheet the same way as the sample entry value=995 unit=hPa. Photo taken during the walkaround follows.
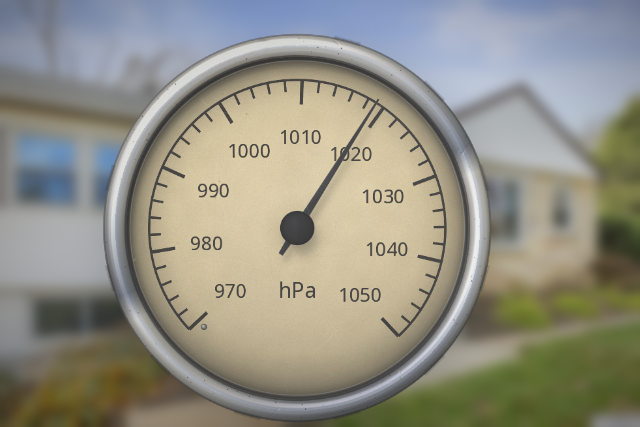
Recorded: value=1019 unit=hPa
